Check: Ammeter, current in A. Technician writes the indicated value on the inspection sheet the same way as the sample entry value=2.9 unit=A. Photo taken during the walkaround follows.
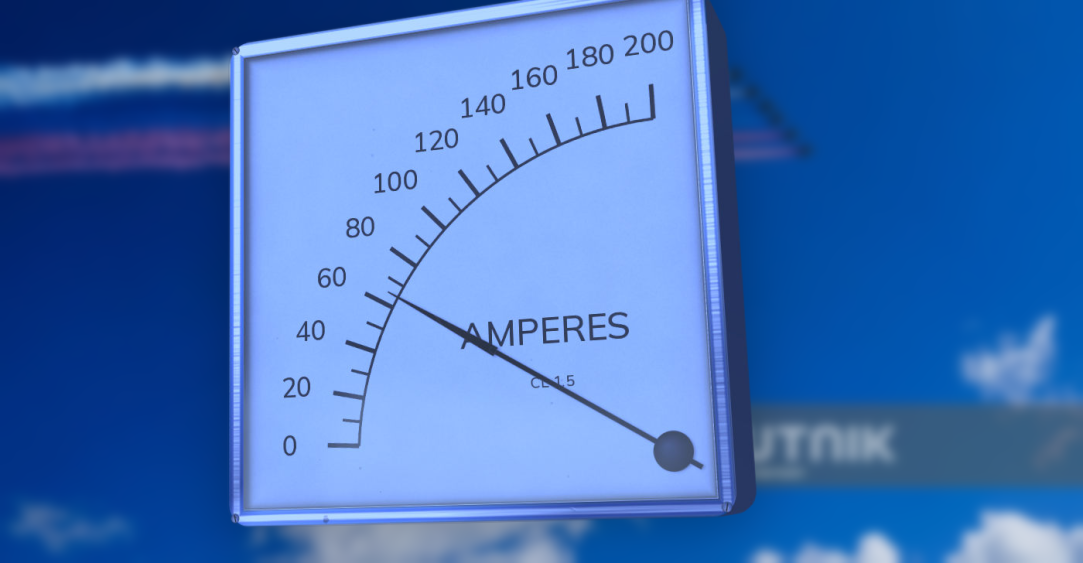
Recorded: value=65 unit=A
